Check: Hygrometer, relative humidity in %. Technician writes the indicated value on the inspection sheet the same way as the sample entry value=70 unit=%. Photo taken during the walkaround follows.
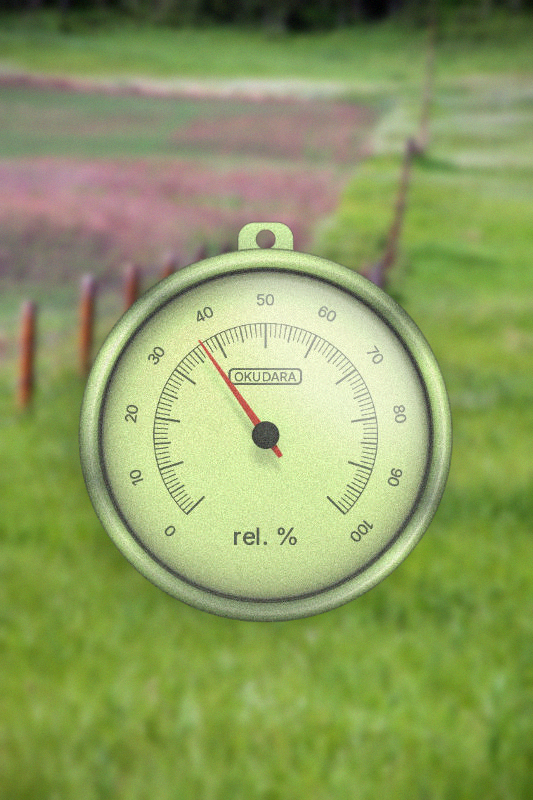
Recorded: value=37 unit=%
